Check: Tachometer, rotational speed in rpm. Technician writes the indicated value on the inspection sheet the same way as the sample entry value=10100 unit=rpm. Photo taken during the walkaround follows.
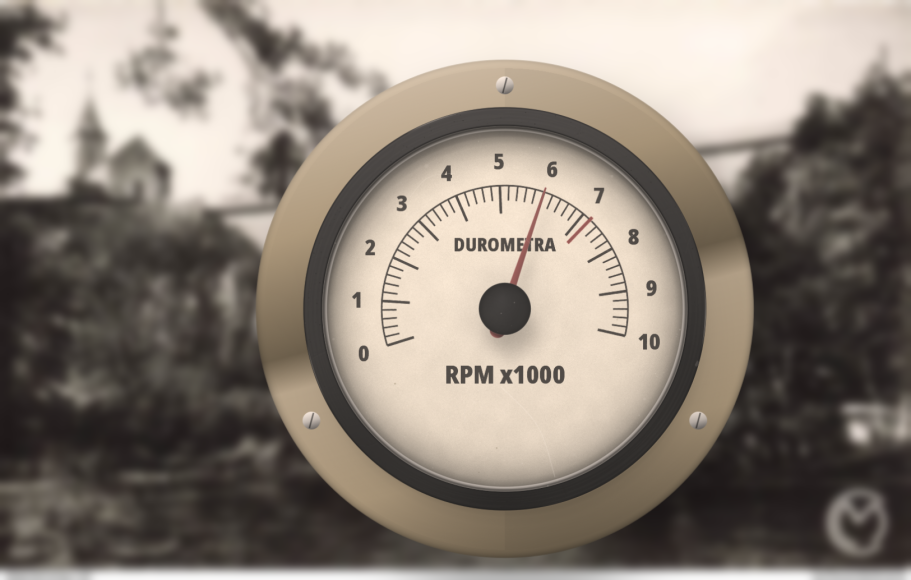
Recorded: value=6000 unit=rpm
